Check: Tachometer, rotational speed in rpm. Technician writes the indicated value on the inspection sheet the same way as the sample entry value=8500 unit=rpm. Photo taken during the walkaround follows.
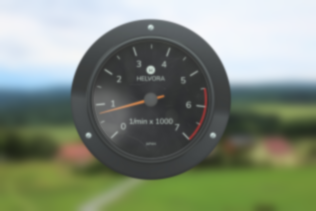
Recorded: value=750 unit=rpm
